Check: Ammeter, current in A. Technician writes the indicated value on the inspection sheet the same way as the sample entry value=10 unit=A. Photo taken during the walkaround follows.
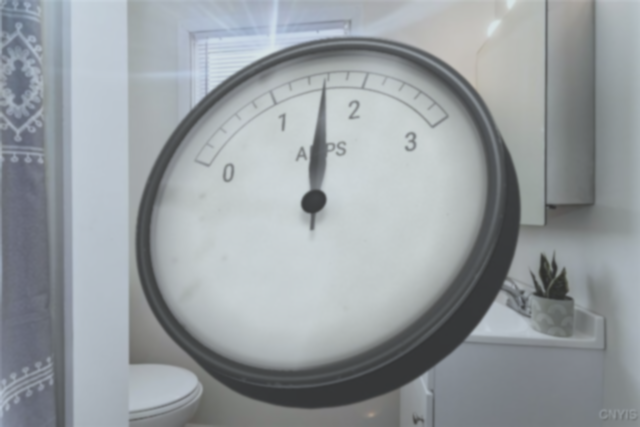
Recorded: value=1.6 unit=A
